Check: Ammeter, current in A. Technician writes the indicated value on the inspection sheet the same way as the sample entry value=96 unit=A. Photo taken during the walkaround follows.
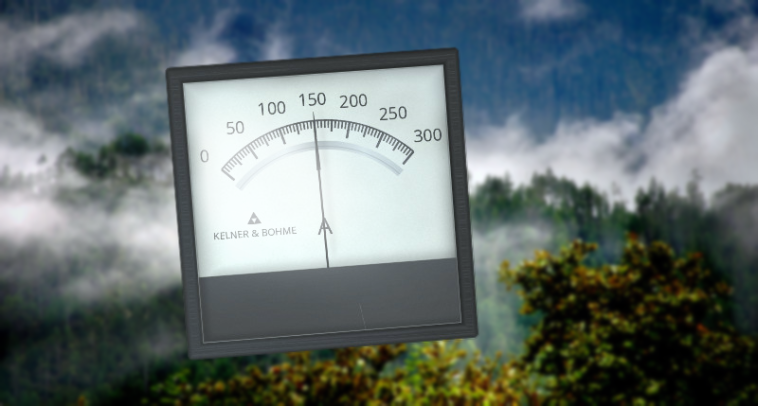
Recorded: value=150 unit=A
